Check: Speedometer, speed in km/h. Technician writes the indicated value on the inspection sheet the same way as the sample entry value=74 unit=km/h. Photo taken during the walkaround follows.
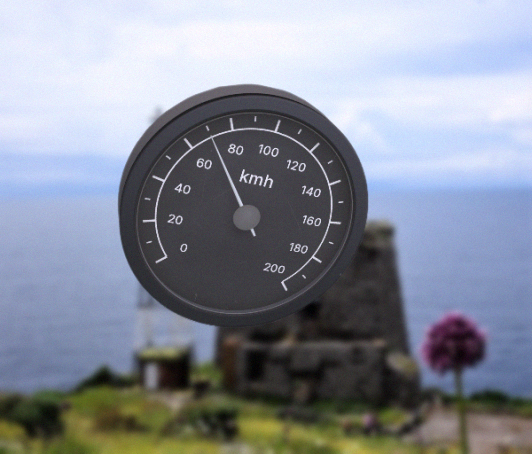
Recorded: value=70 unit=km/h
